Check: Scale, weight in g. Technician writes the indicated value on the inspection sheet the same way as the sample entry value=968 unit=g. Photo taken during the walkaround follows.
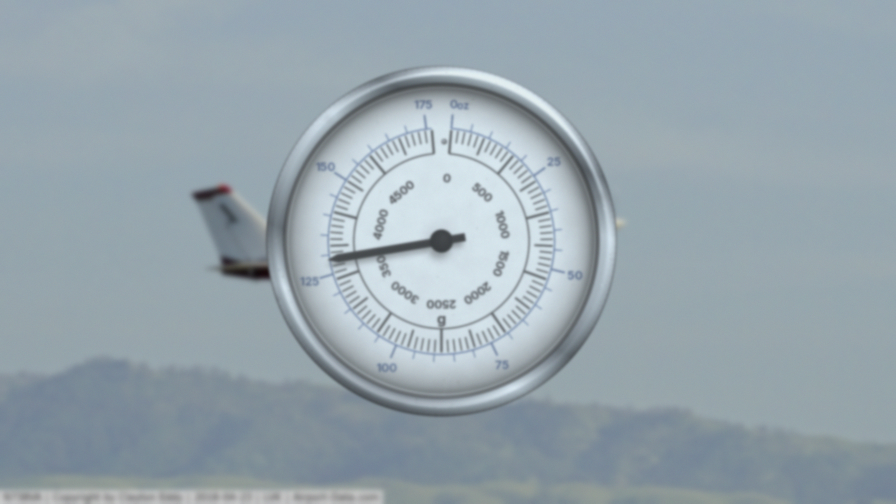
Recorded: value=3650 unit=g
